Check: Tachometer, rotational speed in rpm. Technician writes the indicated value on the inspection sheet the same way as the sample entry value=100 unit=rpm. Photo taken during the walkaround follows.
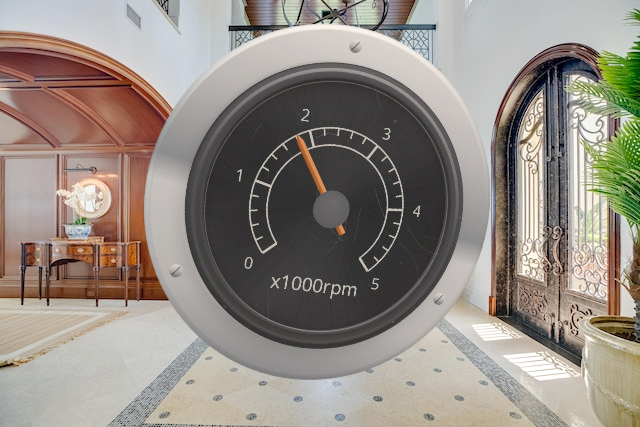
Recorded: value=1800 unit=rpm
